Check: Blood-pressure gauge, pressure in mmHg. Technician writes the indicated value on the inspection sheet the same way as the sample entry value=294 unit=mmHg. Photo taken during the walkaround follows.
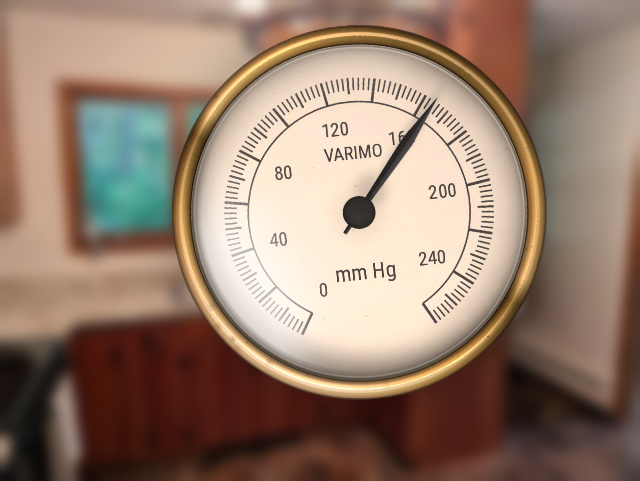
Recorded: value=164 unit=mmHg
